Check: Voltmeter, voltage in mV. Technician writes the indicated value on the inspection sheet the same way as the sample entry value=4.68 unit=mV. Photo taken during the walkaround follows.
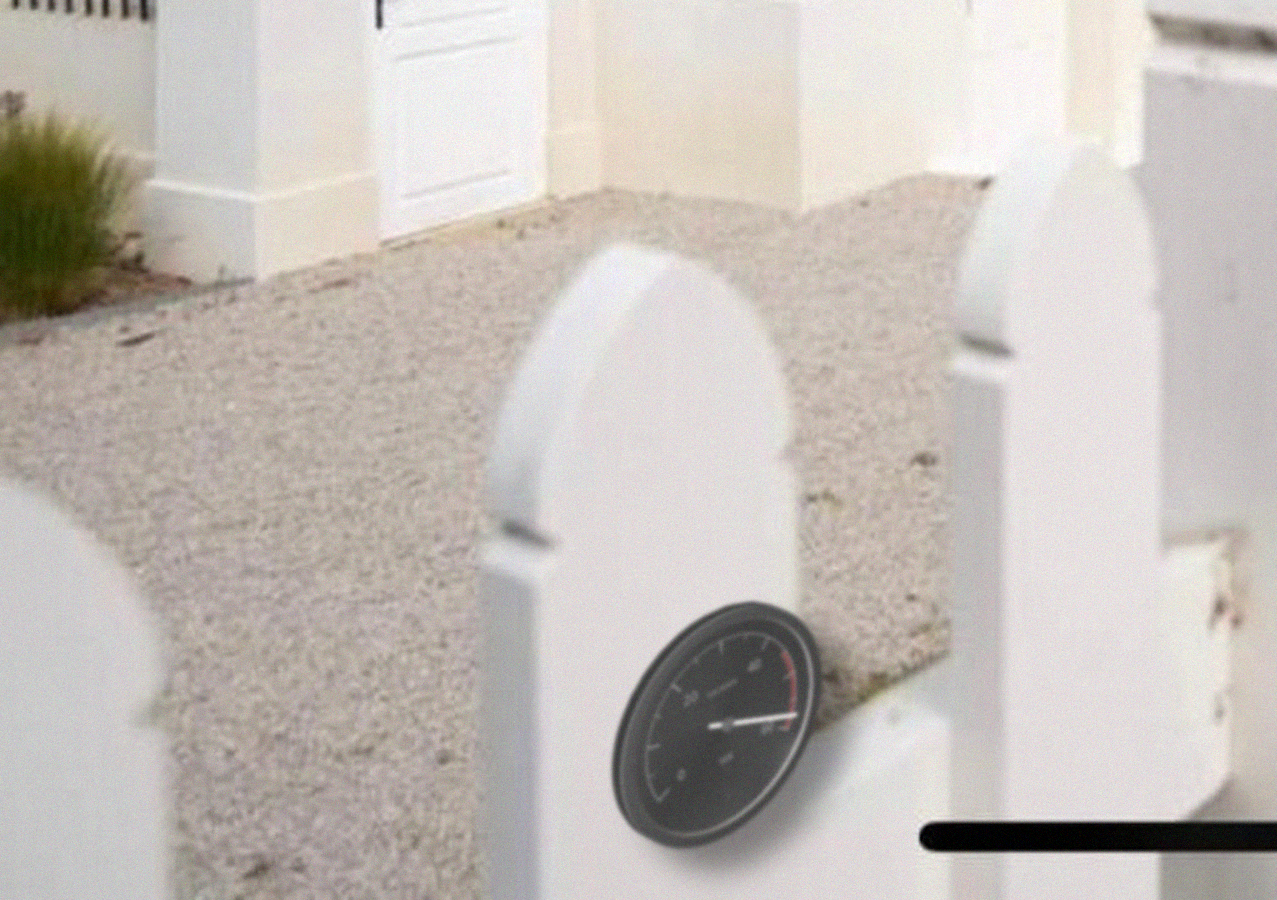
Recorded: value=57.5 unit=mV
